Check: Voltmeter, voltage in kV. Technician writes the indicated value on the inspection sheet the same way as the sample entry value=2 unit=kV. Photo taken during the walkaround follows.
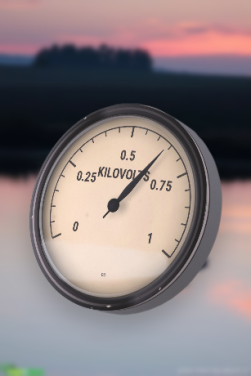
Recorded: value=0.65 unit=kV
